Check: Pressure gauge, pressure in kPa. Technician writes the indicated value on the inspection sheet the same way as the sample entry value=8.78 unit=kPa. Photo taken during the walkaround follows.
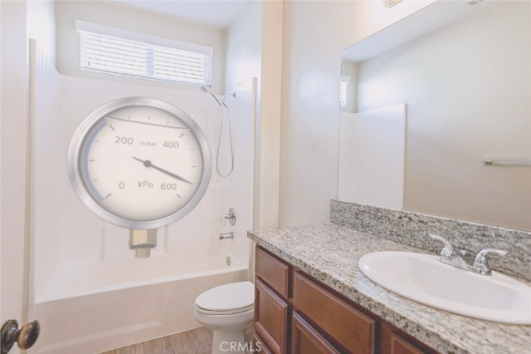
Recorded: value=550 unit=kPa
